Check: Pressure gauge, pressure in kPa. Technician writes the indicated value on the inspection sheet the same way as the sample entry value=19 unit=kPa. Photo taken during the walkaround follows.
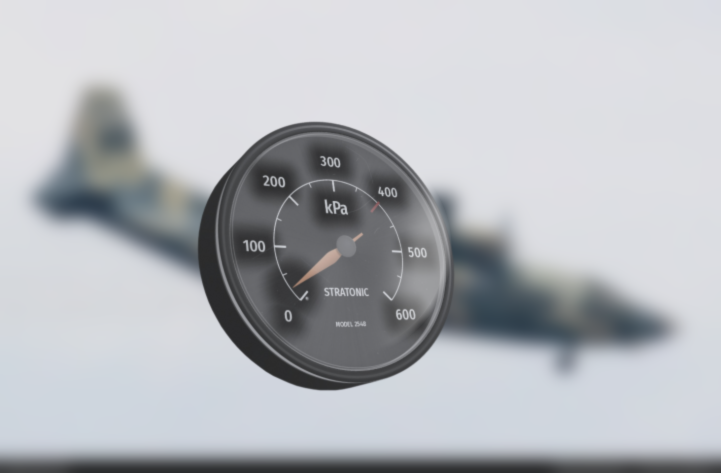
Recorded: value=25 unit=kPa
